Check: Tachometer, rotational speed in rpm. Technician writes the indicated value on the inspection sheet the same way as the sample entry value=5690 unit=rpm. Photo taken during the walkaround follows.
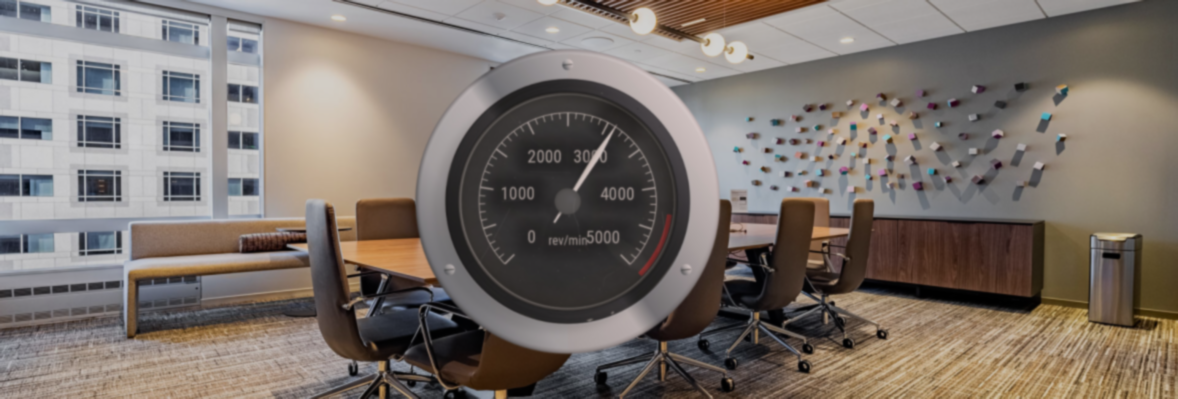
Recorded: value=3100 unit=rpm
